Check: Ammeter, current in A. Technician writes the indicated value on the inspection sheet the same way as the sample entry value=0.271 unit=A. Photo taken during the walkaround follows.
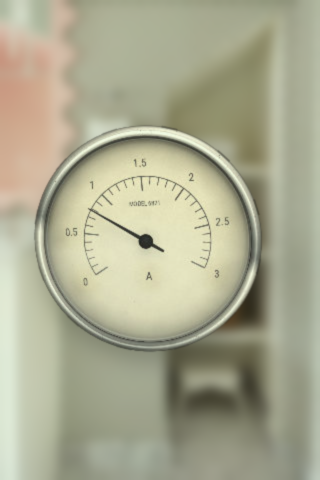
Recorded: value=0.8 unit=A
